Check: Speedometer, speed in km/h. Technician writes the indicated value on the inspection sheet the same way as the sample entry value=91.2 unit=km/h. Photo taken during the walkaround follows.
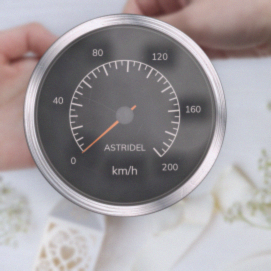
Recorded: value=0 unit=km/h
